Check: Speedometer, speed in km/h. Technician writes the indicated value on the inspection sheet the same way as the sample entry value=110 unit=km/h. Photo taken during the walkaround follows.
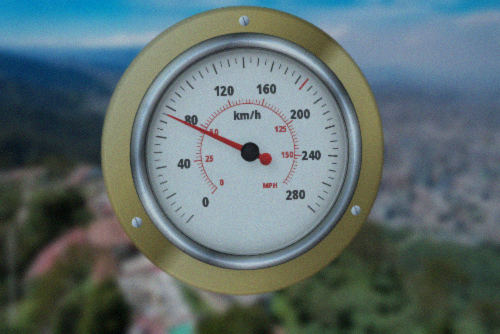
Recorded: value=75 unit=km/h
